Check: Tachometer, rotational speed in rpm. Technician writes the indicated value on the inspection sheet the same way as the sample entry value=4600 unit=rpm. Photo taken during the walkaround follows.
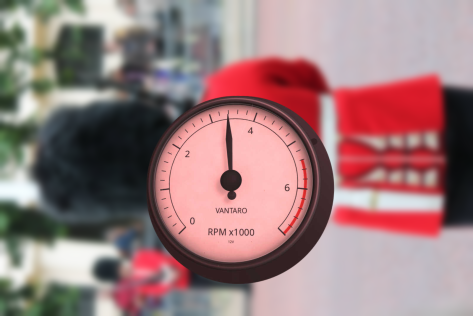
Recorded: value=3400 unit=rpm
